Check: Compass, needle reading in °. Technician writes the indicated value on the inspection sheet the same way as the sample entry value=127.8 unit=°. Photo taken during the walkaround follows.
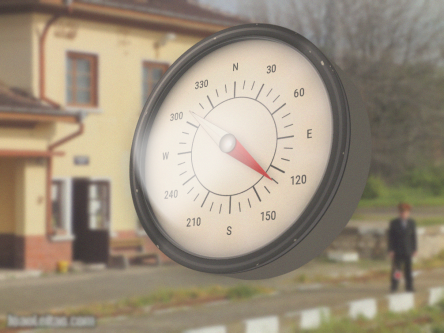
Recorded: value=130 unit=°
